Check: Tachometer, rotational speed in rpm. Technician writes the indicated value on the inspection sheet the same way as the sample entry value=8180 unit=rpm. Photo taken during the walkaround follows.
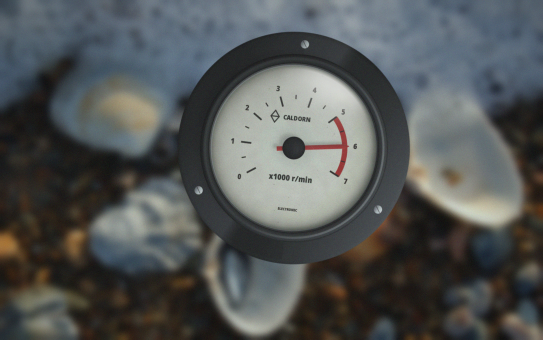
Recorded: value=6000 unit=rpm
